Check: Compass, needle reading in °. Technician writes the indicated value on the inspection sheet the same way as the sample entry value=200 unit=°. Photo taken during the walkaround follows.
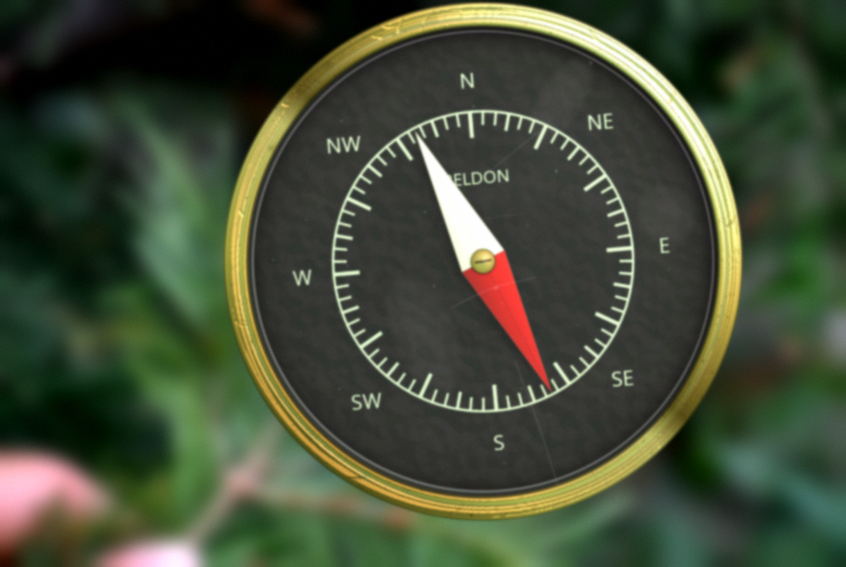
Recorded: value=157.5 unit=°
